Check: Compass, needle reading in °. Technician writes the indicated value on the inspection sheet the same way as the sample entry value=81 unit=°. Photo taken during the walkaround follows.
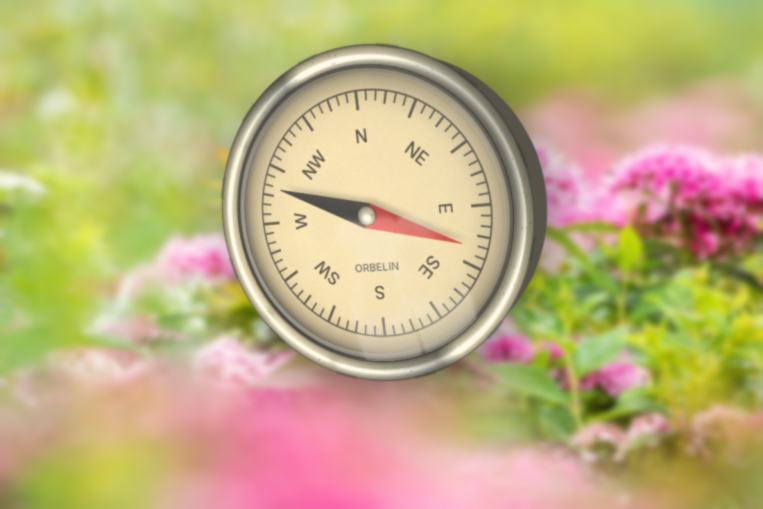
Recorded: value=110 unit=°
